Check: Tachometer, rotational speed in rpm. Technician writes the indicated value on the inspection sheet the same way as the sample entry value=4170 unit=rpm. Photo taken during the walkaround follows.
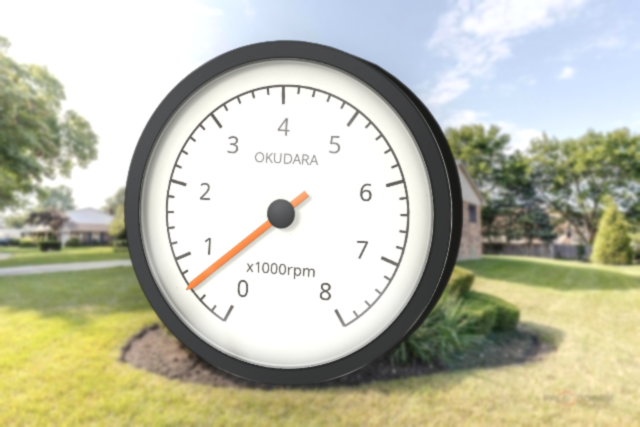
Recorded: value=600 unit=rpm
